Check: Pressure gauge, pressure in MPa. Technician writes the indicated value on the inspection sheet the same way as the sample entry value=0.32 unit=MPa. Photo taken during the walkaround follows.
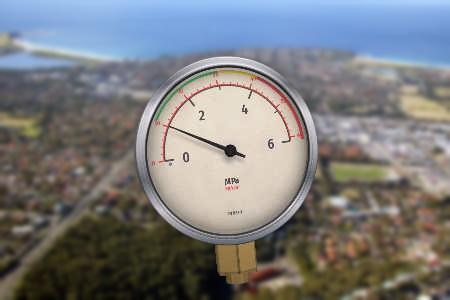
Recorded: value=1 unit=MPa
